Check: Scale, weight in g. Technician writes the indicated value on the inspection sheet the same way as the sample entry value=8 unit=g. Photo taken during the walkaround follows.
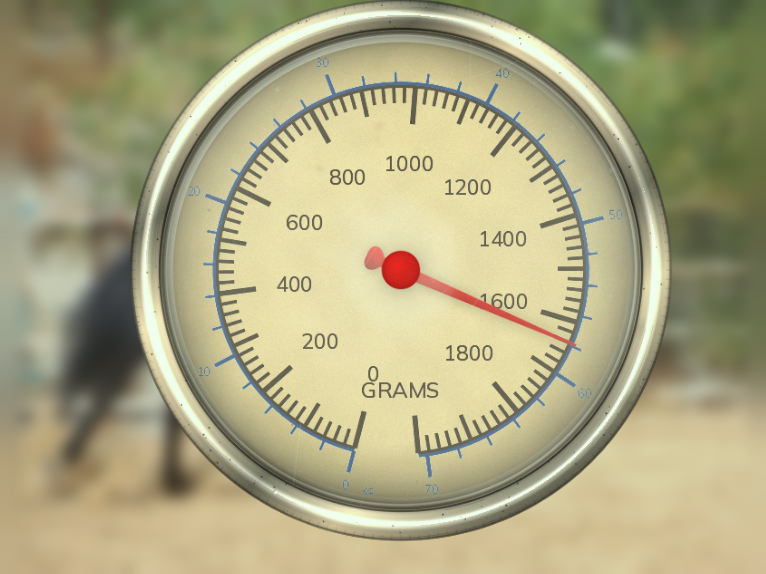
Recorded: value=1640 unit=g
